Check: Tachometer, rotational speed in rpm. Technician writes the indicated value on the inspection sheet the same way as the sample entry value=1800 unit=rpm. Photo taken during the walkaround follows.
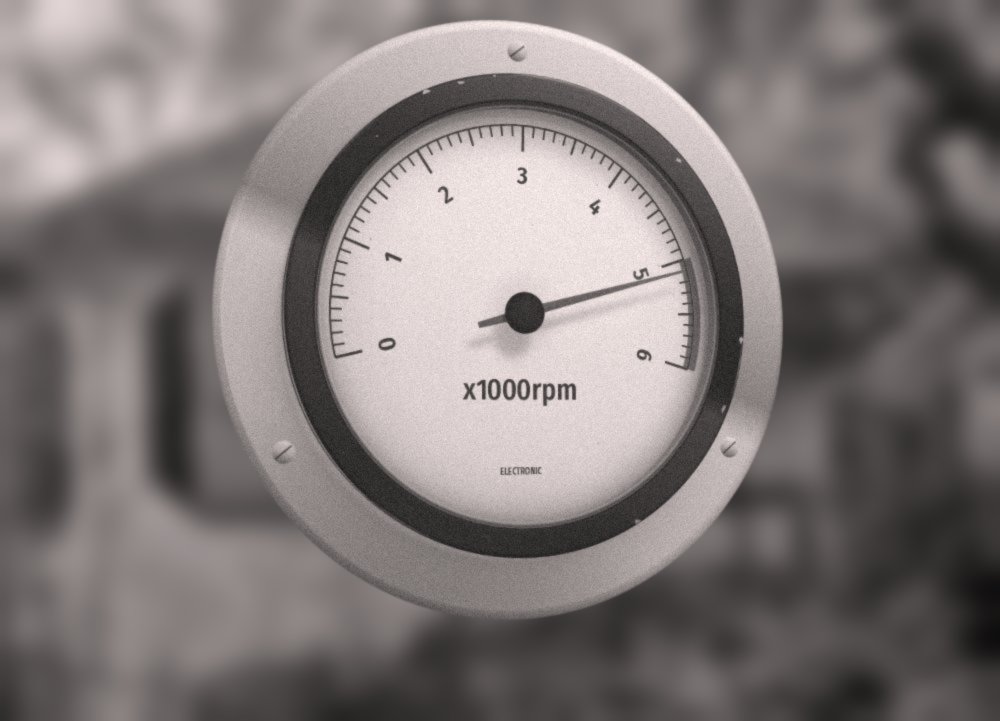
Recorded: value=5100 unit=rpm
